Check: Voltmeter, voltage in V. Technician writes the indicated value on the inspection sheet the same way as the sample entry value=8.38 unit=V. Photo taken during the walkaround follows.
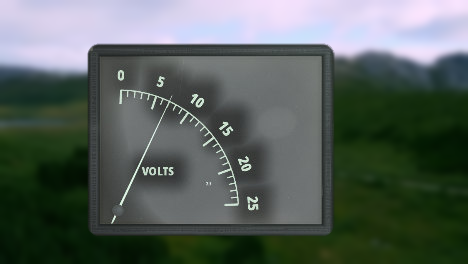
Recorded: value=7 unit=V
